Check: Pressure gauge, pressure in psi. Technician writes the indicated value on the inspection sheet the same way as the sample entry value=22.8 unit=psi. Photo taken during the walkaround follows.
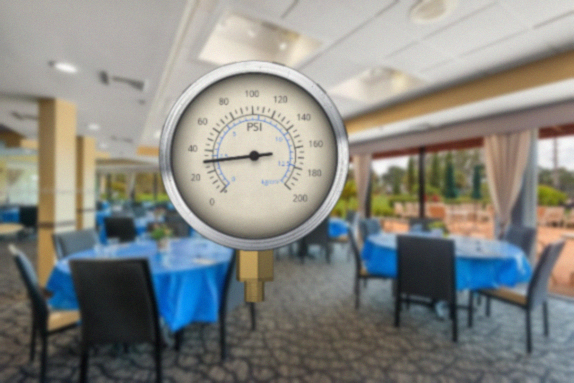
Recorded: value=30 unit=psi
